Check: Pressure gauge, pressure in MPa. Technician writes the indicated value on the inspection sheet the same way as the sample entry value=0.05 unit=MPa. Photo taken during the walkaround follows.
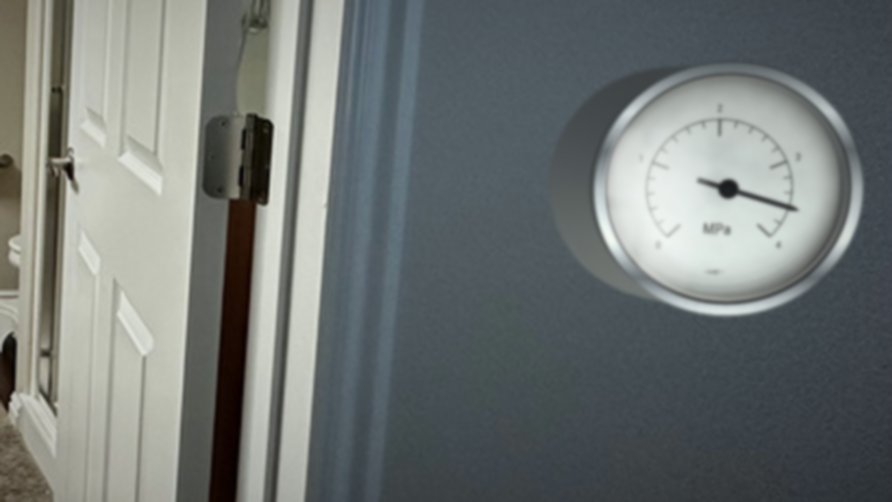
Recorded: value=3.6 unit=MPa
